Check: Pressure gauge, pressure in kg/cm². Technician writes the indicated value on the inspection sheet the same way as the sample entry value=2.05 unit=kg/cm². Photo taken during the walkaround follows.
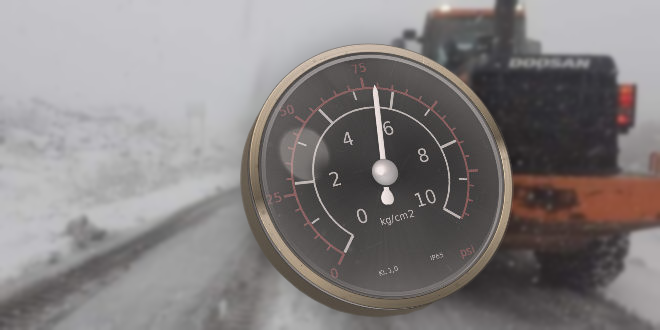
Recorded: value=5.5 unit=kg/cm²
